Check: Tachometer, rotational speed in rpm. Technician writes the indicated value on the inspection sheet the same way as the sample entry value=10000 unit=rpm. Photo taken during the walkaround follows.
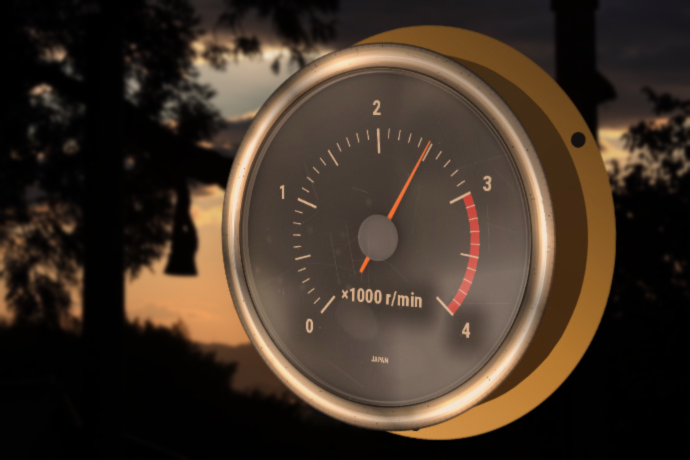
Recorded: value=2500 unit=rpm
